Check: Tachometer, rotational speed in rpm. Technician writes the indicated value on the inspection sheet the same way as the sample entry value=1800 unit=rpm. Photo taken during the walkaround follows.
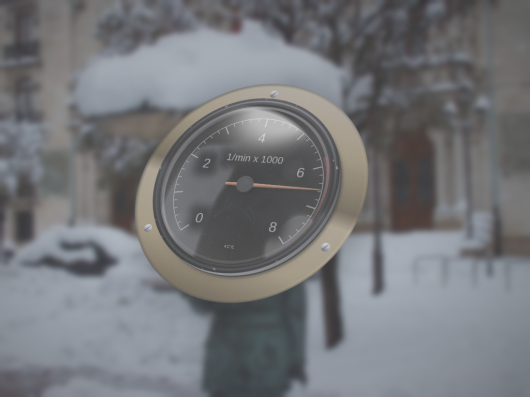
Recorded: value=6600 unit=rpm
